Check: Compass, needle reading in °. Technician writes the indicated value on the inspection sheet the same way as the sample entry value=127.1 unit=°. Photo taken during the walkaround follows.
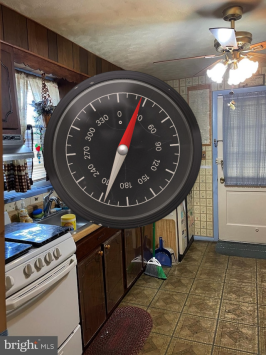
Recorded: value=25 unit=°
